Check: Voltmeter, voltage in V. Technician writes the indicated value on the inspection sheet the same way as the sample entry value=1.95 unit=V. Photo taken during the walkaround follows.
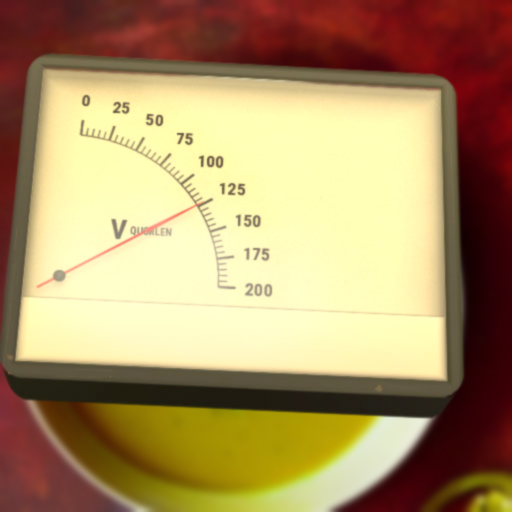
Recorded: value=125 unit=V
